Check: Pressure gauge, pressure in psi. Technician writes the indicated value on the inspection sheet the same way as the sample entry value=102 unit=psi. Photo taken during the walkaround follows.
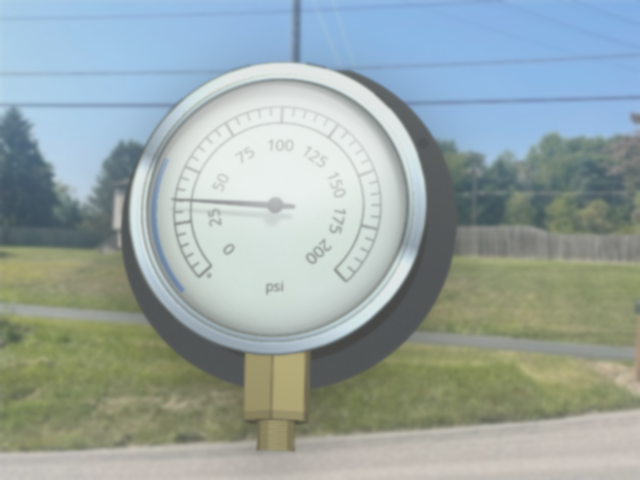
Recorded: value=35 unit=psi
